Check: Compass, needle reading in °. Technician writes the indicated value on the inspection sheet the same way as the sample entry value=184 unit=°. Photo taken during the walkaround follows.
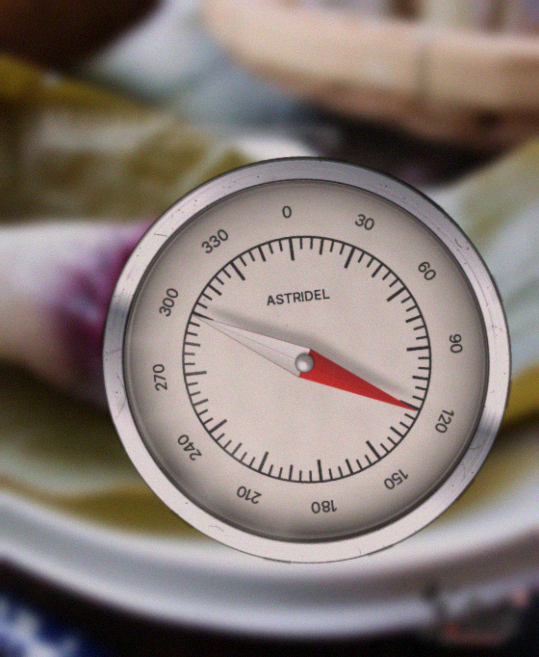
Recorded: value=120 unit=°
